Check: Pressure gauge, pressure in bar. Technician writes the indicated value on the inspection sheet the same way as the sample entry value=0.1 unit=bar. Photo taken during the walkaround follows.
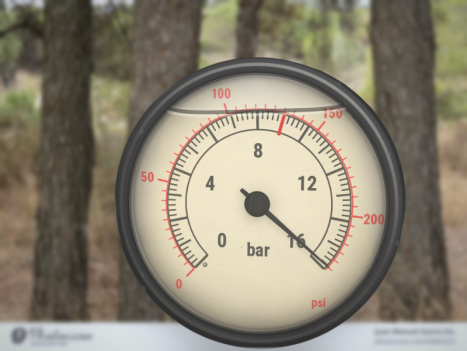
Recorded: value=15.8 unit=bar
